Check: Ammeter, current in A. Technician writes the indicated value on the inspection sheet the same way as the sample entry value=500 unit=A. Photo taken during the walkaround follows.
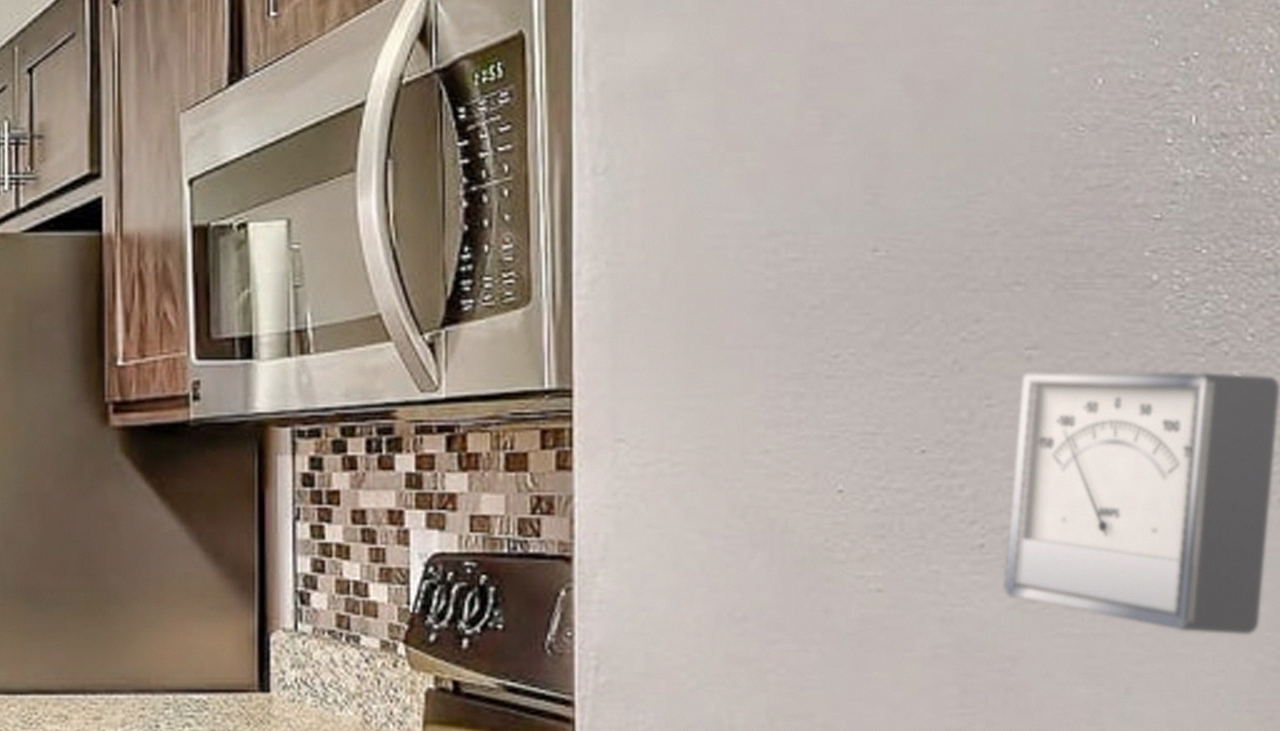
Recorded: value=-100 unit=A
